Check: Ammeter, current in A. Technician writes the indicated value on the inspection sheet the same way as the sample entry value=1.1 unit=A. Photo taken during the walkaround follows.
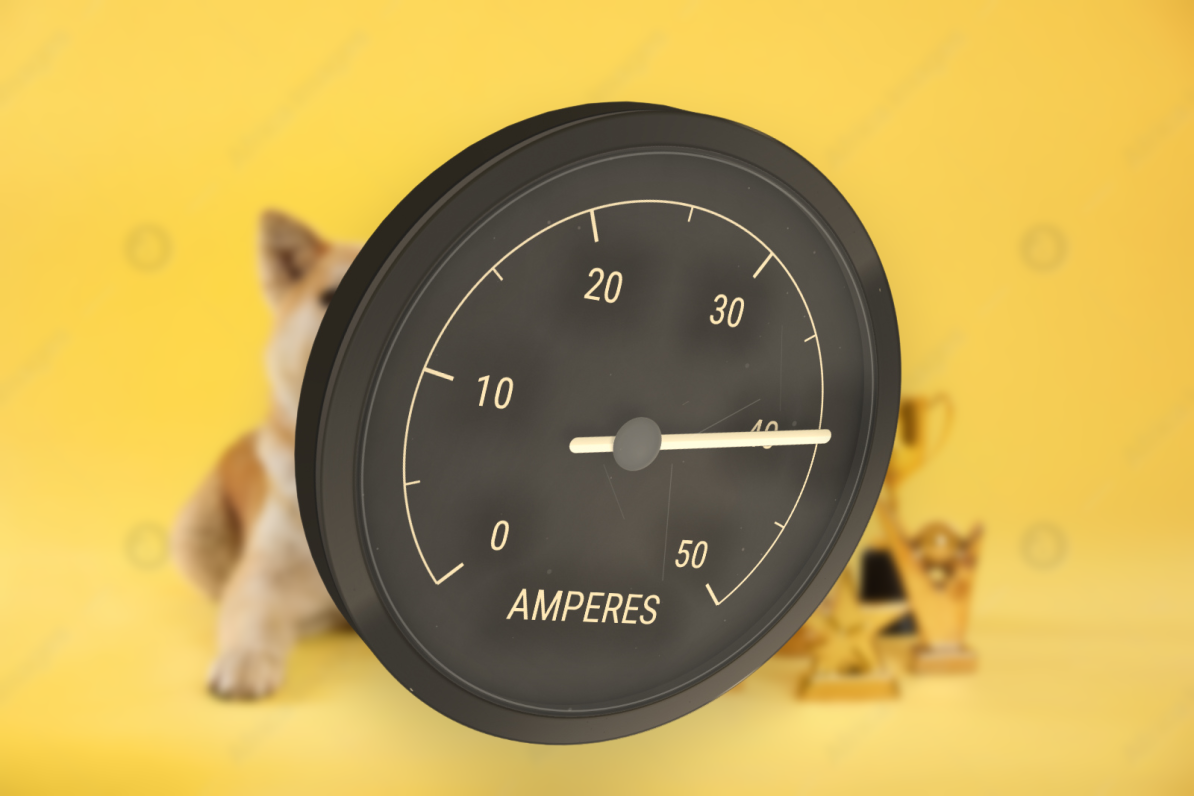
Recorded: value=40 unit=A
